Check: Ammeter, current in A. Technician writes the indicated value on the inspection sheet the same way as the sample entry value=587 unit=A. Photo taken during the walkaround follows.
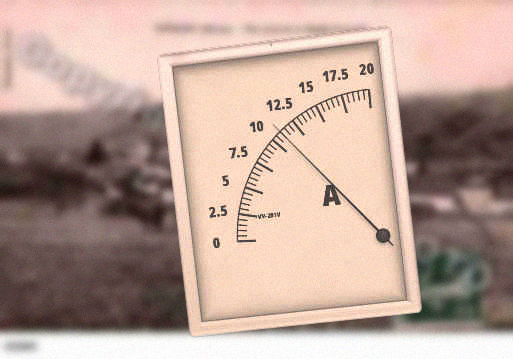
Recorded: value=11 unit=A
